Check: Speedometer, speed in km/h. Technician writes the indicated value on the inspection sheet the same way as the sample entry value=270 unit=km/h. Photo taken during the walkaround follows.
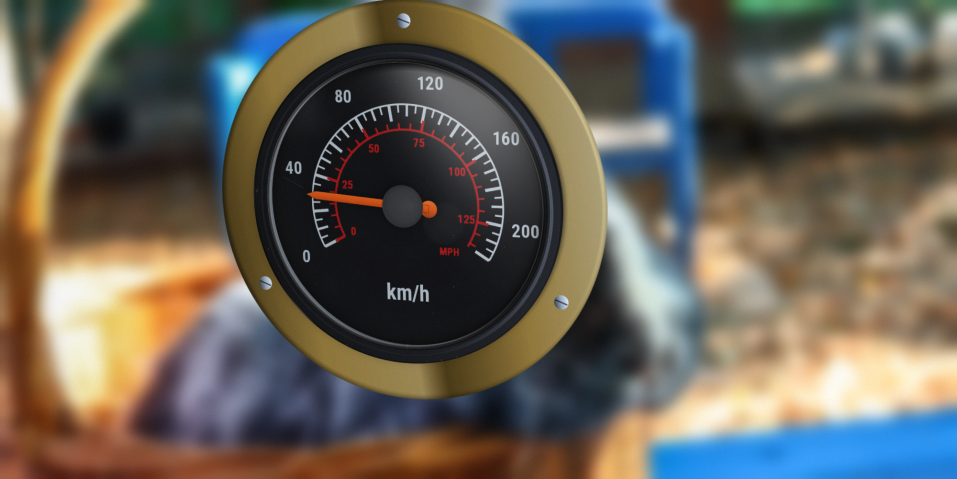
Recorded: value=30 unit=km/h
